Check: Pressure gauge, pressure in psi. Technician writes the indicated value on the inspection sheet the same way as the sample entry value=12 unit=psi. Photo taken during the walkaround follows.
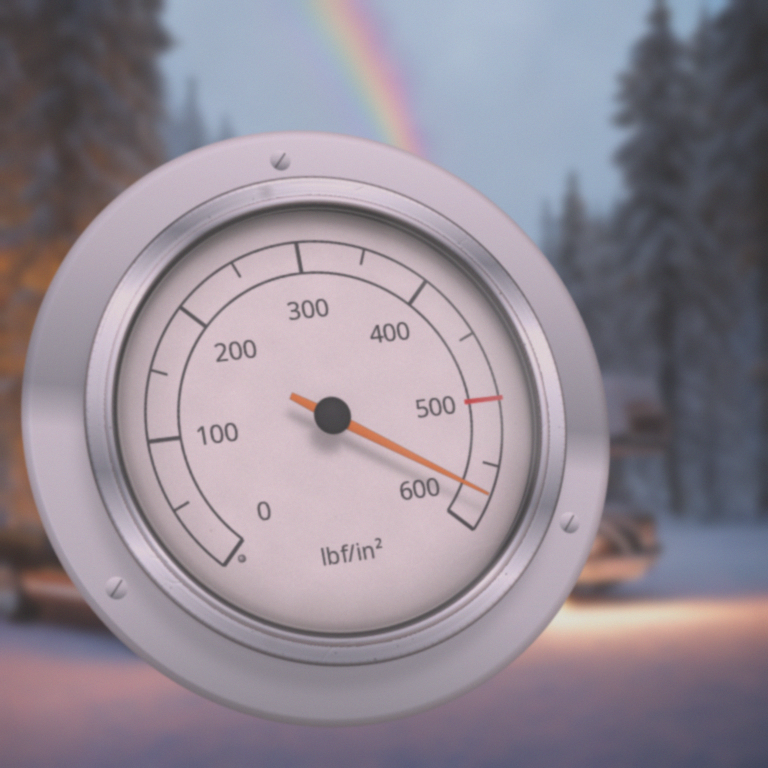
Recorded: value=575 unit=psi
